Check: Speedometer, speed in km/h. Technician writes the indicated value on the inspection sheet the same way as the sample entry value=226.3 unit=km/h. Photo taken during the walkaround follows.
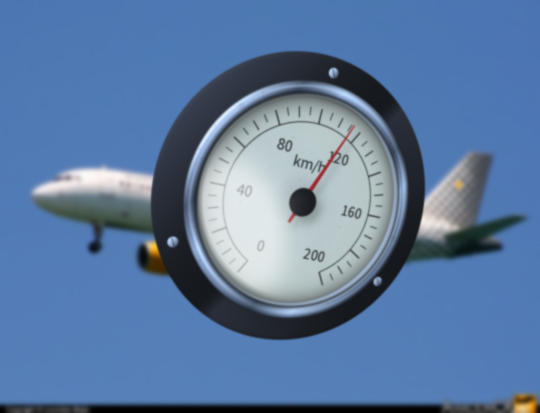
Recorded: value=115 unit=km/h
